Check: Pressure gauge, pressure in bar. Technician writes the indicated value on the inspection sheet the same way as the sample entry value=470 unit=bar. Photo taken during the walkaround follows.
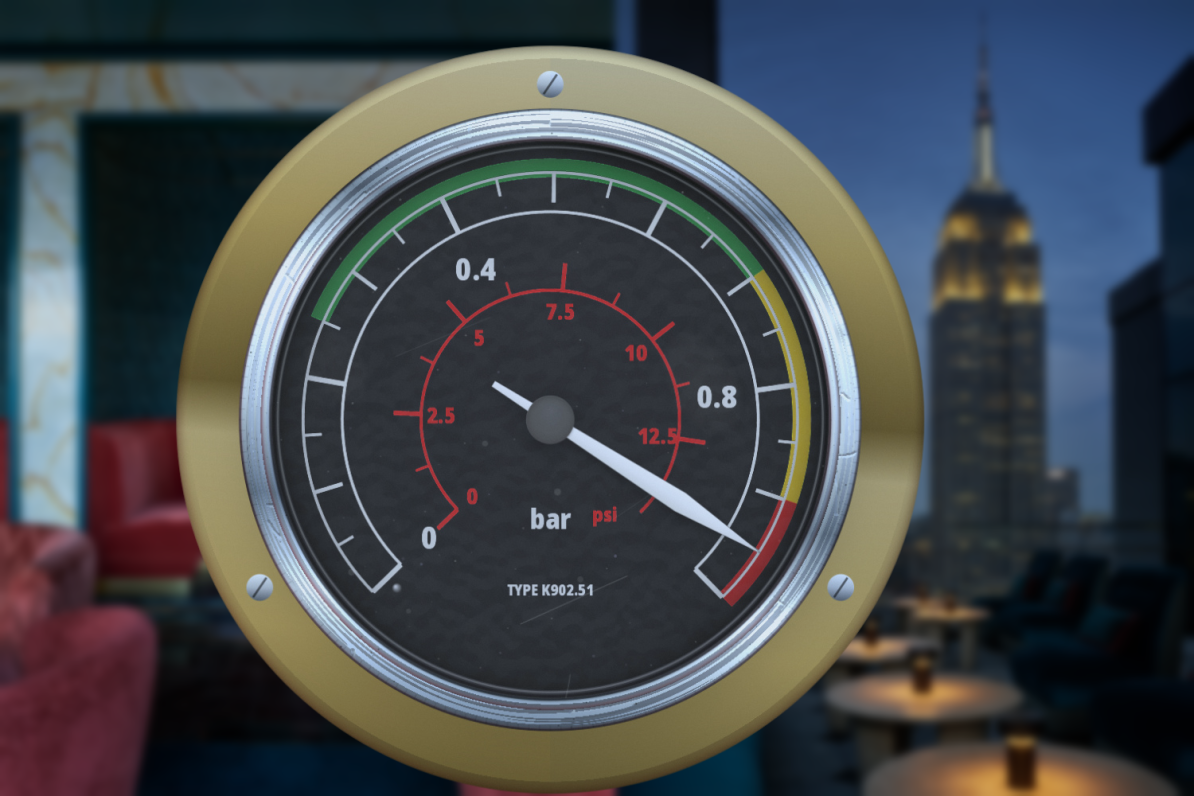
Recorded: value=0.95 unit=bar
